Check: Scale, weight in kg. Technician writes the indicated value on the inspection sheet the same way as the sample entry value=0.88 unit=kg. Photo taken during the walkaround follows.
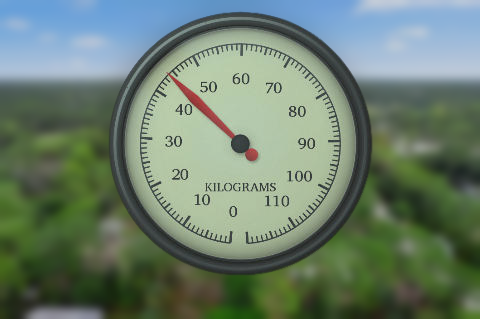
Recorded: value=44 unit=kg
